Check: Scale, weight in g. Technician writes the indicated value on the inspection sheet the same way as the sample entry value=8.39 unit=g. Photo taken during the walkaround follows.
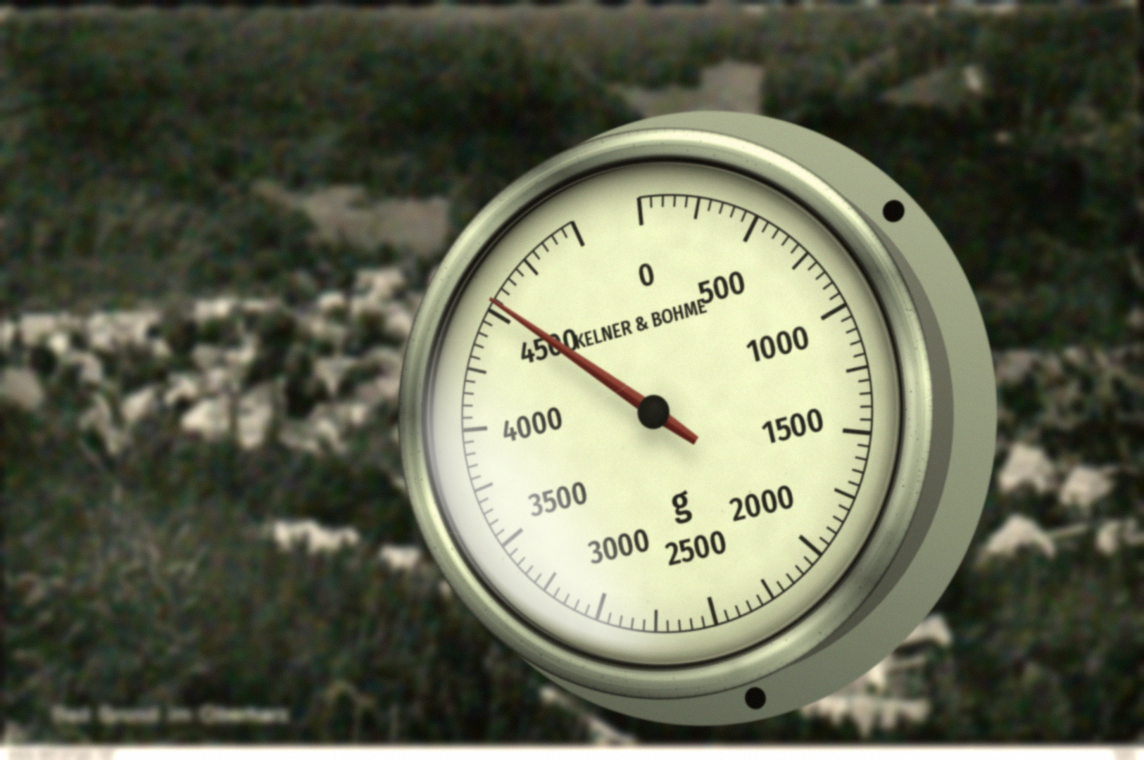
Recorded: value=4550 unit=g
